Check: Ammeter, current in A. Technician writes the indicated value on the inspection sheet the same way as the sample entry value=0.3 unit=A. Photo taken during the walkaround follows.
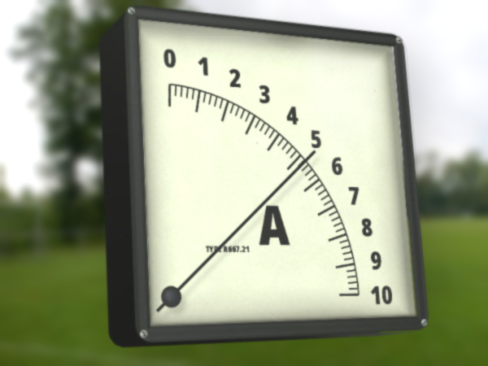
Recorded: value=5.2 unit=A
